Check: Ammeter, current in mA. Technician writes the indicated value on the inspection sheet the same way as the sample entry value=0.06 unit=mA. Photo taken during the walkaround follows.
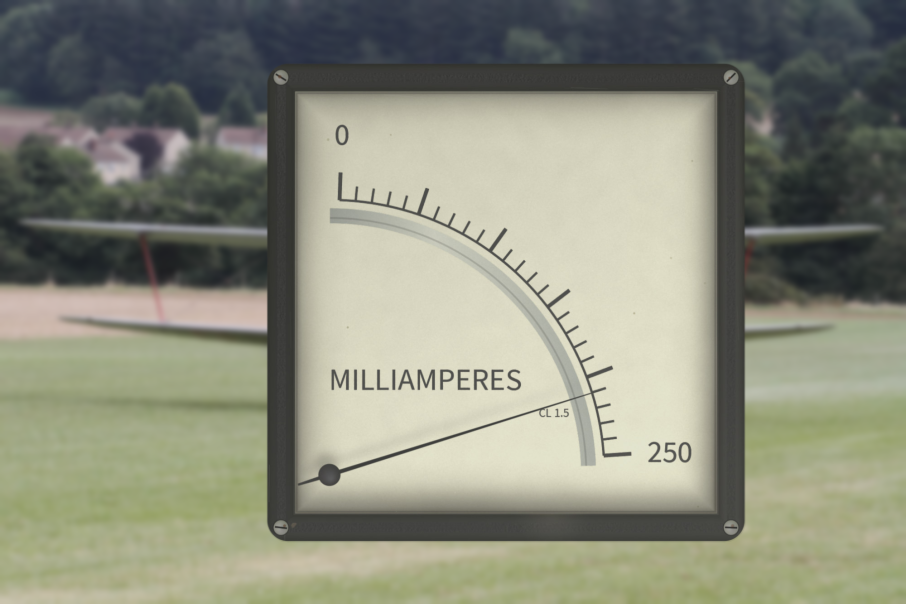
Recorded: value=210 unit=mA
